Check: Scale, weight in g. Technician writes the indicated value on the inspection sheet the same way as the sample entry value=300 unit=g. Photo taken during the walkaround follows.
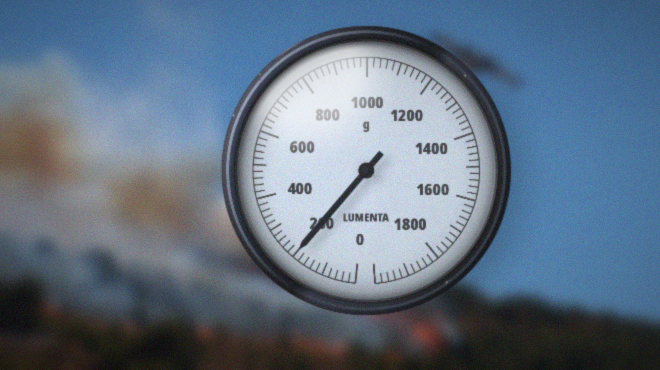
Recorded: value=200 unit=g
